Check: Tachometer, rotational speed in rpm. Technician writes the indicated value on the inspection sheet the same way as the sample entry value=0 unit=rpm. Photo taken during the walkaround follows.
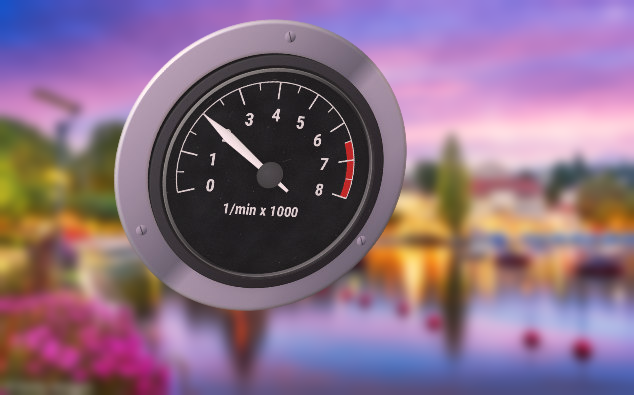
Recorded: value=2000 unit=rpm
